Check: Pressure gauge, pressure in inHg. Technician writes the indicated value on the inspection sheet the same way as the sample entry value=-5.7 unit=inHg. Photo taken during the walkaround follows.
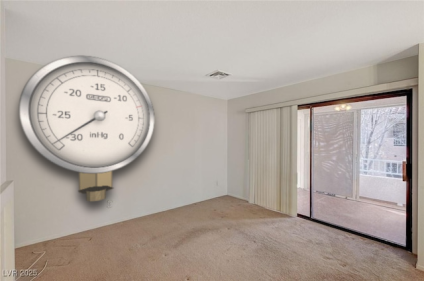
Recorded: value=-29 unit=inHg
